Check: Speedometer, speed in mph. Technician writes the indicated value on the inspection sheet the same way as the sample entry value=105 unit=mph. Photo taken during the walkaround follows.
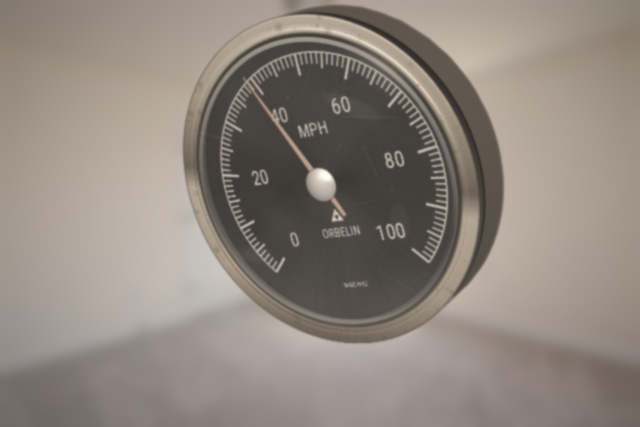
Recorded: value=40 unit=mph
